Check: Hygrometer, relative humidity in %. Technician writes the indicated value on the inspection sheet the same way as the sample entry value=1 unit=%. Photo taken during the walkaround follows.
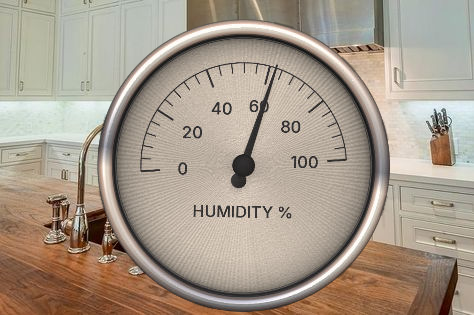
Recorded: value=62 unit=%
